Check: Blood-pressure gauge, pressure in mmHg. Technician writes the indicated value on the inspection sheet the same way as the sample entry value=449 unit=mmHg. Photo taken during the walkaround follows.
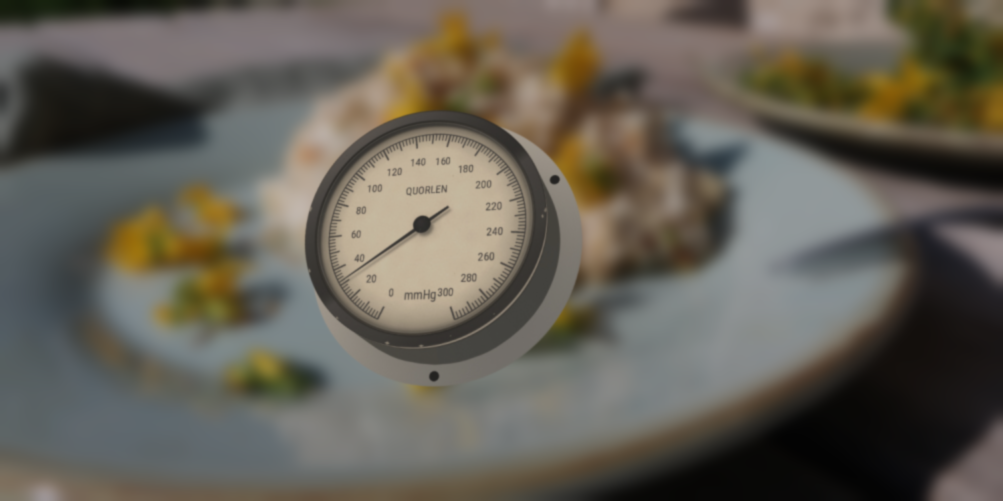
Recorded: value=30 unit=mmHg
